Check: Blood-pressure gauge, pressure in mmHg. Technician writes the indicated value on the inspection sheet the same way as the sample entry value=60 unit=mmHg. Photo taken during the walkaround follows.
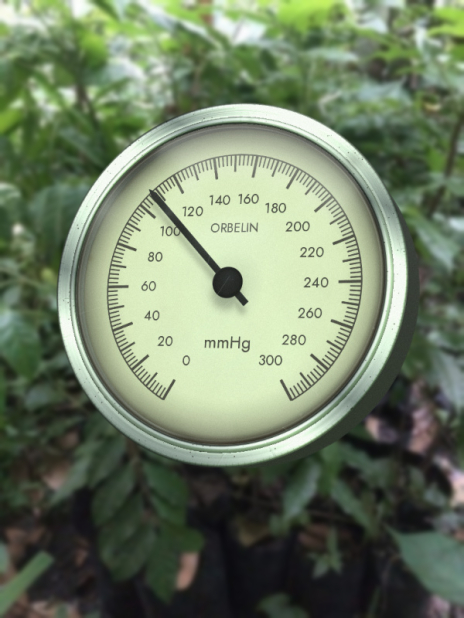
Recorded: value=108 unit=mmHg
